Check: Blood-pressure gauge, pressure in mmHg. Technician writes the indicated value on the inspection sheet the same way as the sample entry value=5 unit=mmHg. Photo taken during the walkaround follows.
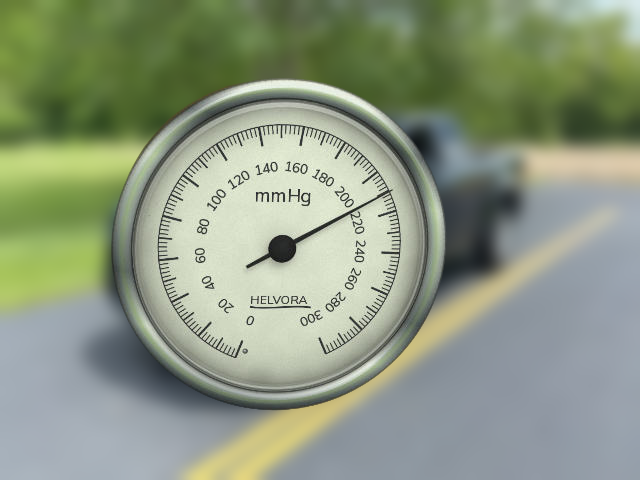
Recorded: value=210 unit=mmHg
